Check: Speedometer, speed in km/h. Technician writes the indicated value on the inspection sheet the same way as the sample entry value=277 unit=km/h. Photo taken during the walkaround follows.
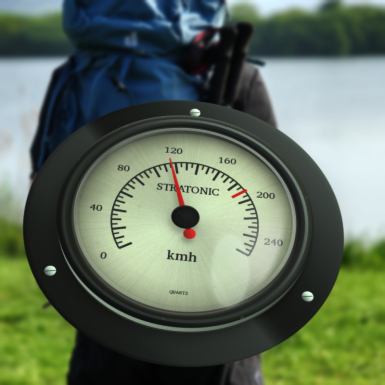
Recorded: value=115 unit=km/h
